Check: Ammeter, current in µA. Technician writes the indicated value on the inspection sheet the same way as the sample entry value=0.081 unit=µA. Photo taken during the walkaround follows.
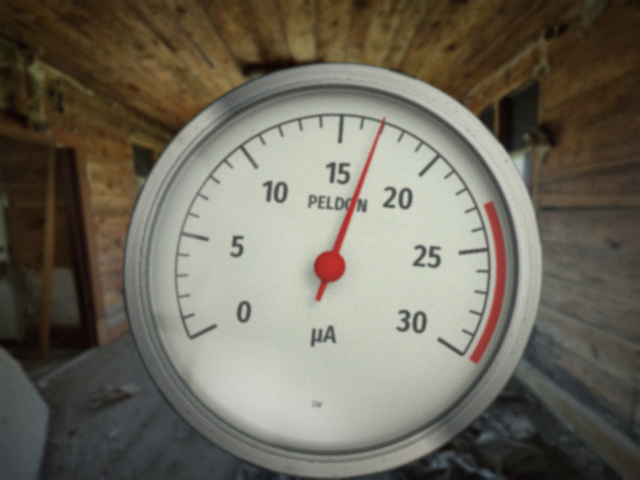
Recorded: value=17 unit=µA
